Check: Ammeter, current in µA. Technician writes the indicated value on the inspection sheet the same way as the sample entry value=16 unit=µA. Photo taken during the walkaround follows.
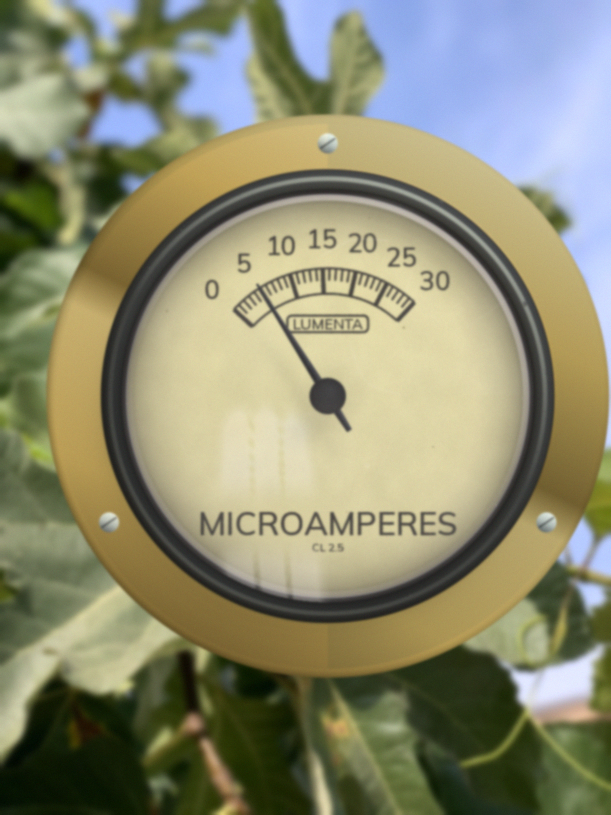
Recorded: value=5 unit=µA
